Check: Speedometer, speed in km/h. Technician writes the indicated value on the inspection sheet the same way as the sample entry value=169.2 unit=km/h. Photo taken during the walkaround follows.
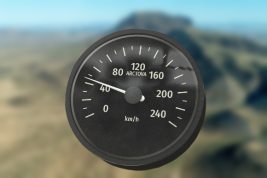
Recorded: value=45 unit=km/h
